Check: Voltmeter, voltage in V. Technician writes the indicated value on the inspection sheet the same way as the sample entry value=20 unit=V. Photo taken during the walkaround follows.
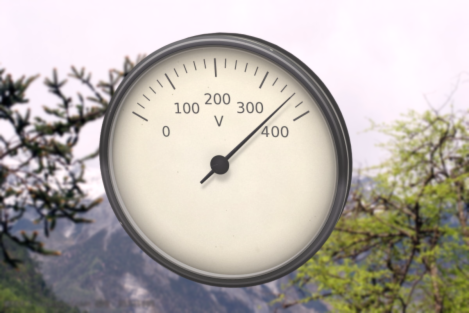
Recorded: value=360 unit=V
